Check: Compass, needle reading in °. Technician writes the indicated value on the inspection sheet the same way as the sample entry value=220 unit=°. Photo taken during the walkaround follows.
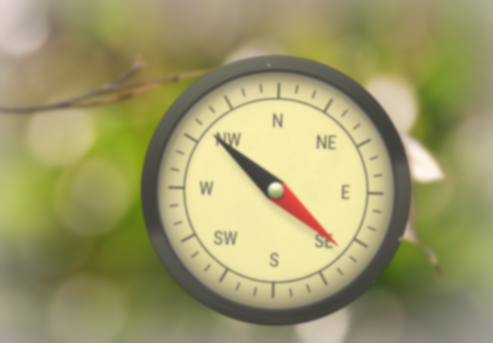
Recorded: value=130 unit=°
